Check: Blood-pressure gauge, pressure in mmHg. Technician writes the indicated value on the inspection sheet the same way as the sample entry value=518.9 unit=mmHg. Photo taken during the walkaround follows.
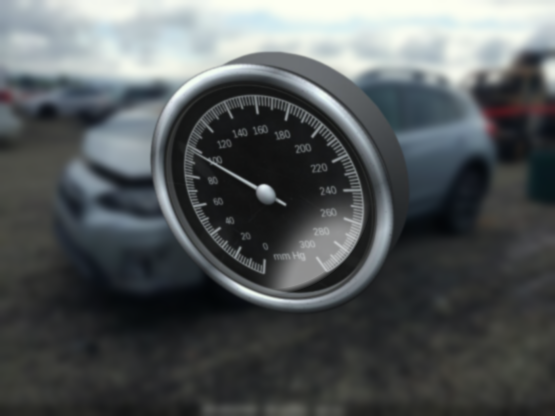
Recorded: value=100 unit=mmHg
